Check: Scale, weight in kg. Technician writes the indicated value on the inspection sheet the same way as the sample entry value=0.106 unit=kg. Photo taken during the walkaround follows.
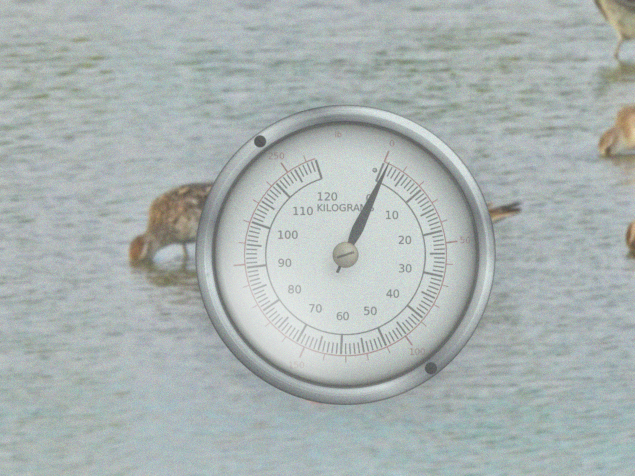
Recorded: value=1 unit=kg
